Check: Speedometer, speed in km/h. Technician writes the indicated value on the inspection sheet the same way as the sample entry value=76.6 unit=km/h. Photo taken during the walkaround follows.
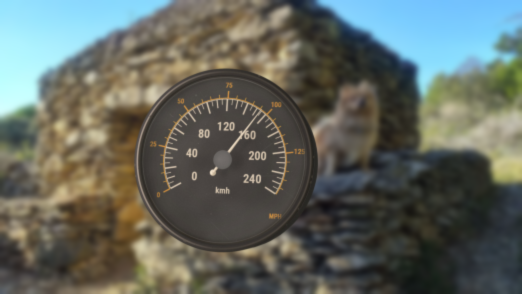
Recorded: value=155 unit=km/h
